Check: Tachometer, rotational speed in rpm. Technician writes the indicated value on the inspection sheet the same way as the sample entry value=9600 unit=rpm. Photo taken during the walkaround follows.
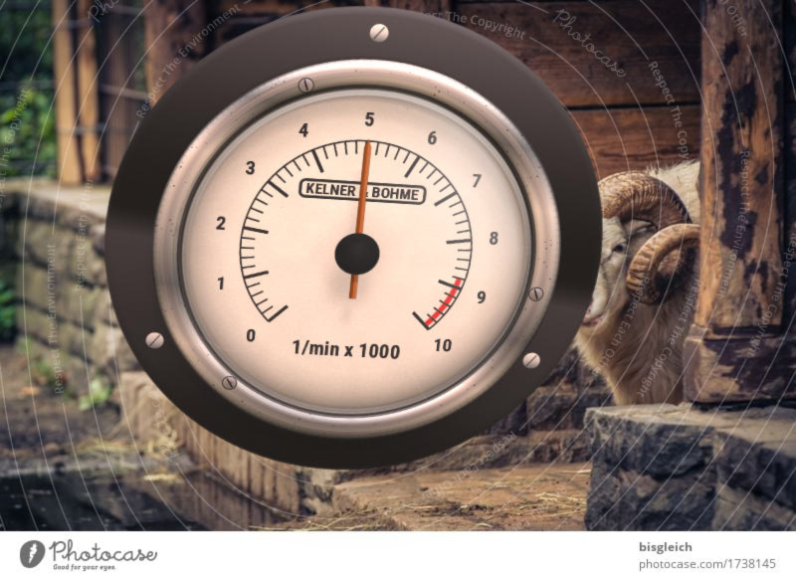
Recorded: value=5000 unit=rpm
